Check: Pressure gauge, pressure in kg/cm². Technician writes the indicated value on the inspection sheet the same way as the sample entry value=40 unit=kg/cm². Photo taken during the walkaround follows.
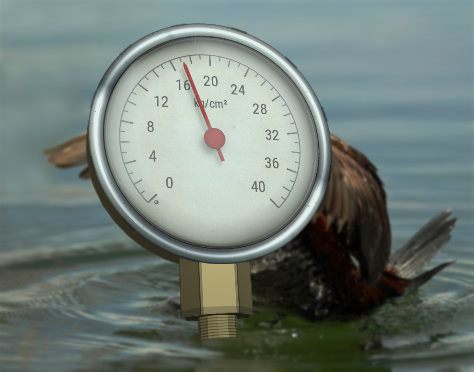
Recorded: value=17 unit=kg/cm²
